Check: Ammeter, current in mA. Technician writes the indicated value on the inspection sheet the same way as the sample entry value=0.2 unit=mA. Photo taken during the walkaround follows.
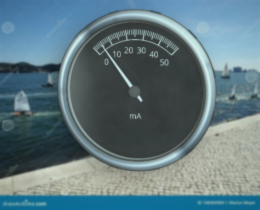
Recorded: value=5 unit=mA
